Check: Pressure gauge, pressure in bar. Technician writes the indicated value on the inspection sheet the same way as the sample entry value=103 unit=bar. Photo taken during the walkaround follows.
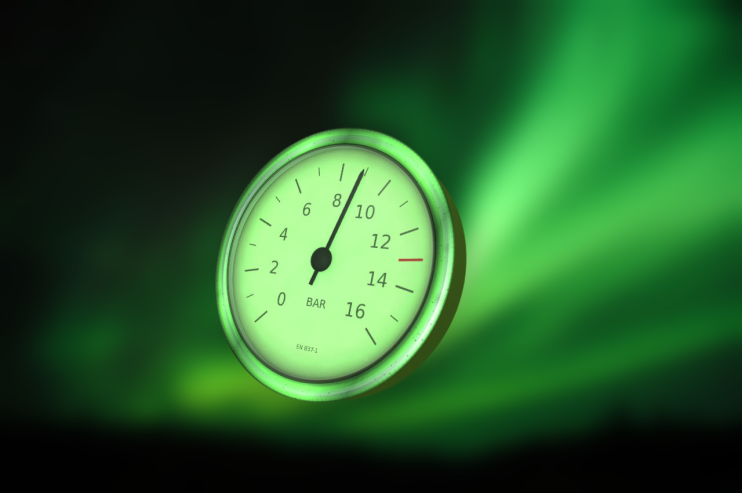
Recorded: value=9 unit=bar
